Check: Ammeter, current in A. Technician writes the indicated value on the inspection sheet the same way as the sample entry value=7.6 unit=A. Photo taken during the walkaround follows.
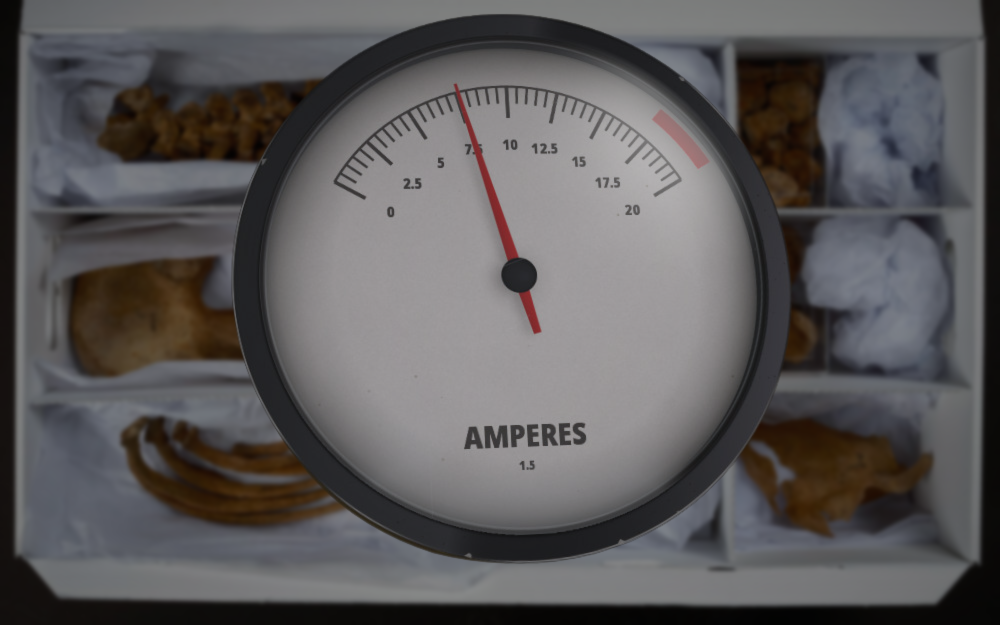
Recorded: value=7.5 unit=A
